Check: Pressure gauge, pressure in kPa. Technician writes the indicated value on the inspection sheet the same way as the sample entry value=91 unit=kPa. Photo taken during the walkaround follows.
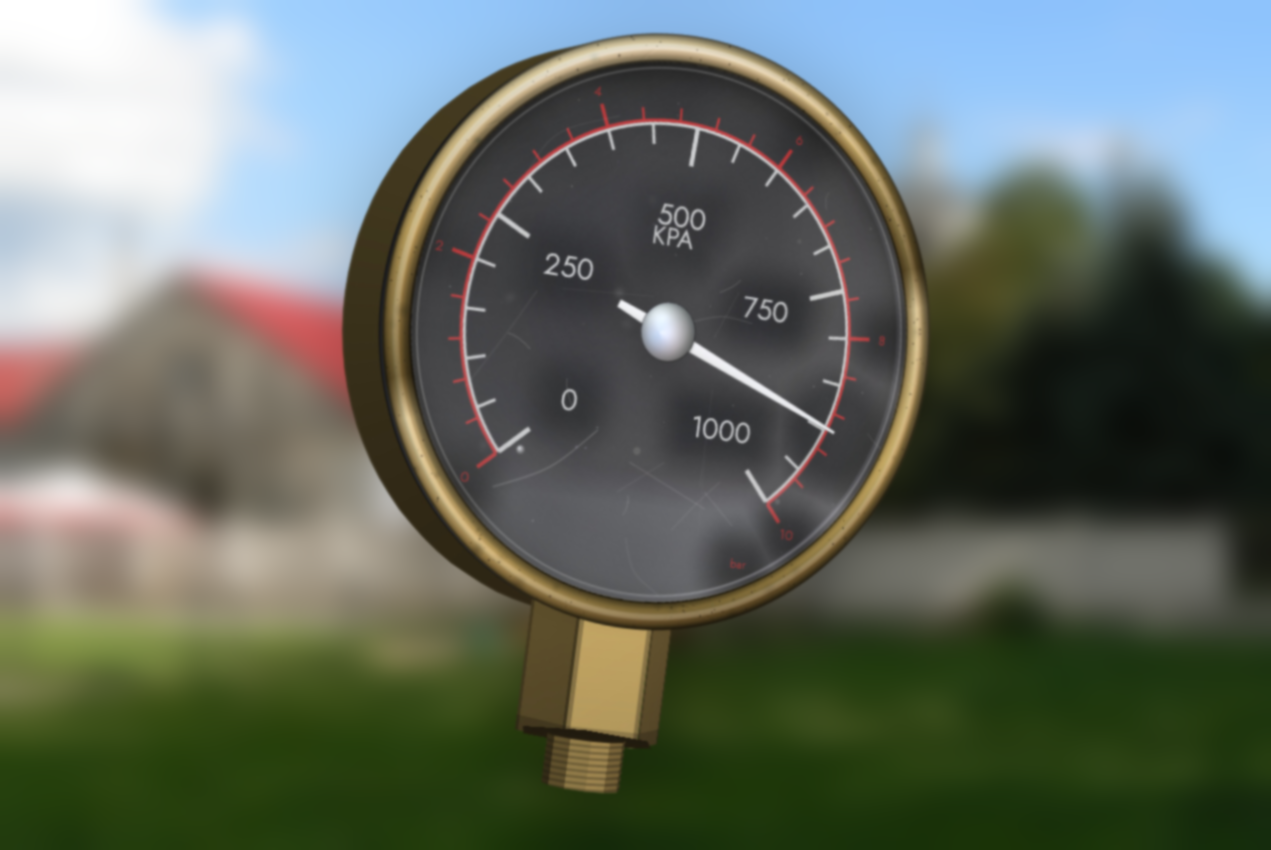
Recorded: value=900 unit=kPa
